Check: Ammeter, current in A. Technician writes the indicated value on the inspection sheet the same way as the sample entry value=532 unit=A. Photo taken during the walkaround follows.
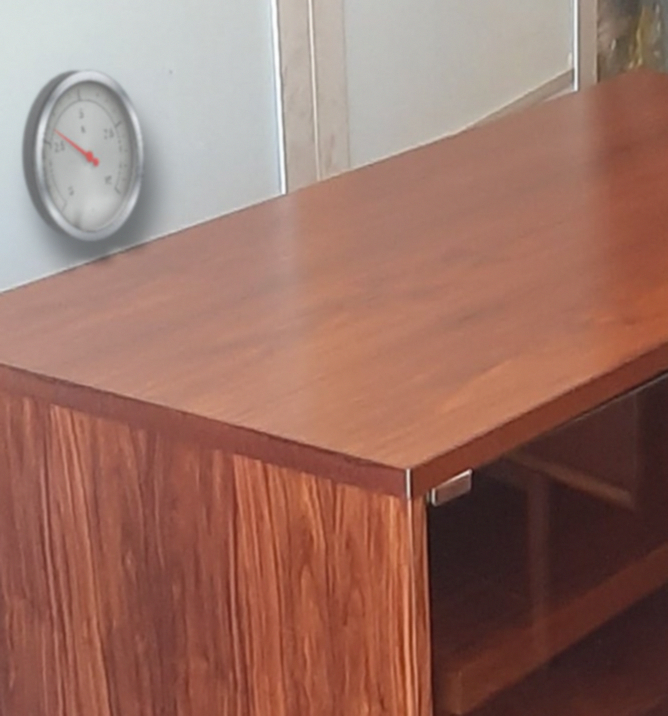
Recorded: value=3 unit=A
